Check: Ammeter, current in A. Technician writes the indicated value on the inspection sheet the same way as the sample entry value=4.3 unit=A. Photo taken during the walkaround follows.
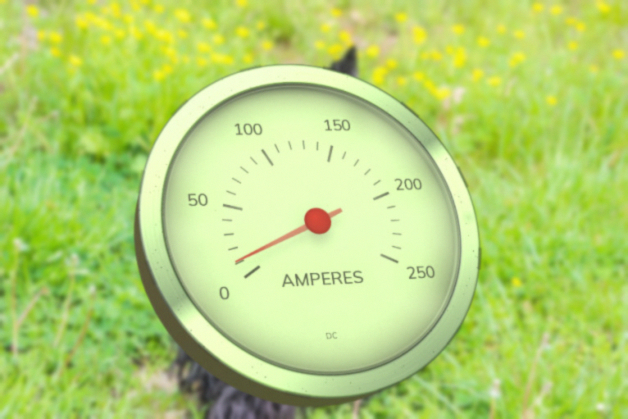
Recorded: value=10 unit=A
